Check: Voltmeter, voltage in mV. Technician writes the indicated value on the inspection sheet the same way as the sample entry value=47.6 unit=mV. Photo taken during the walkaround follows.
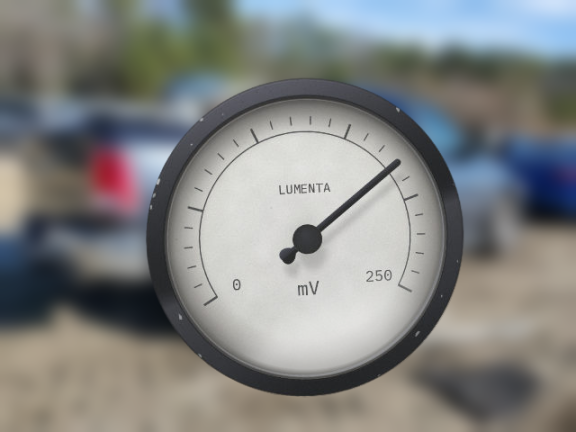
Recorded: value=180 unit=mV
